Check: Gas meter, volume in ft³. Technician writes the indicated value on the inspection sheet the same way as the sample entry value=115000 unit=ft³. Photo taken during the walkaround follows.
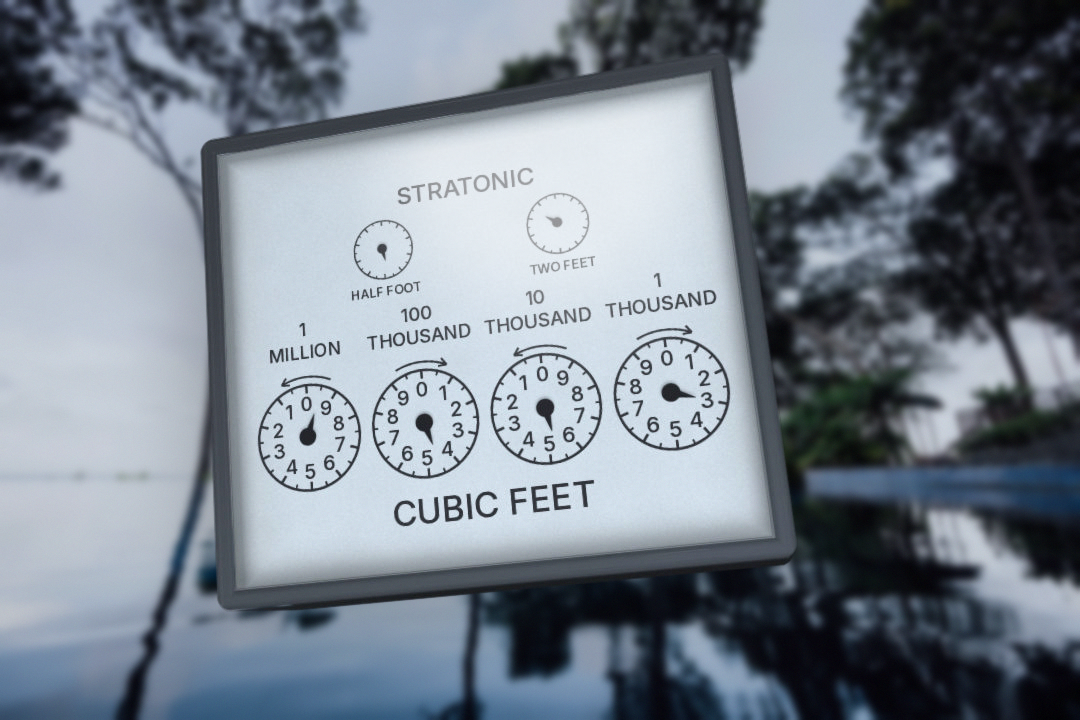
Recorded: value=945300 unit=ft³
